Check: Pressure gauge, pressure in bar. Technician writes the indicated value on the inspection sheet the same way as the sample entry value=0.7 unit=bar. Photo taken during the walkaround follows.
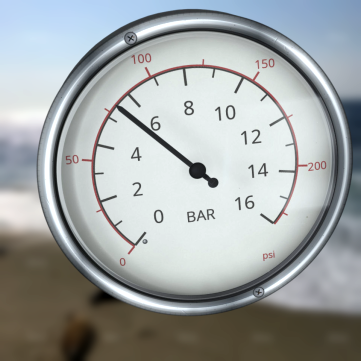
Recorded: value=5.5 unit=bar
